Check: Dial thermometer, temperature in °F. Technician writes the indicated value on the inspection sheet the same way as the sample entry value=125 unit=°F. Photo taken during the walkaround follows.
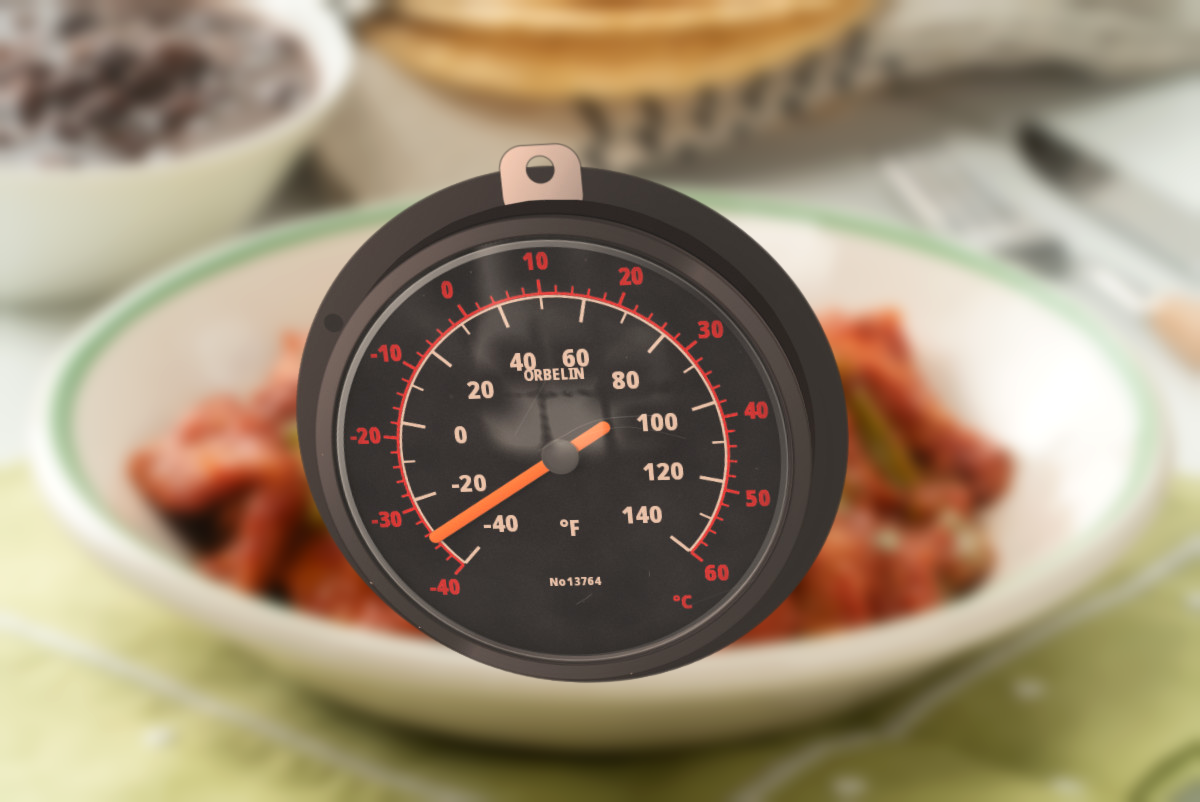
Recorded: value=-30 unit=°F
